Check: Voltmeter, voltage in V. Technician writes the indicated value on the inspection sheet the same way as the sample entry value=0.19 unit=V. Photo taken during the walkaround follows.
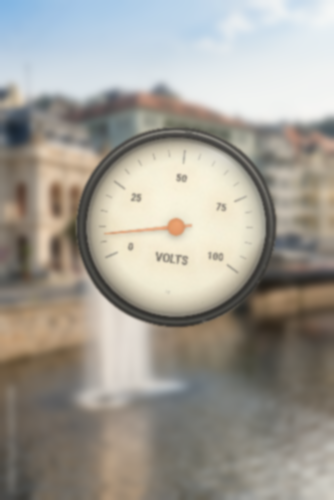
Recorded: value=7.5 unit=V
